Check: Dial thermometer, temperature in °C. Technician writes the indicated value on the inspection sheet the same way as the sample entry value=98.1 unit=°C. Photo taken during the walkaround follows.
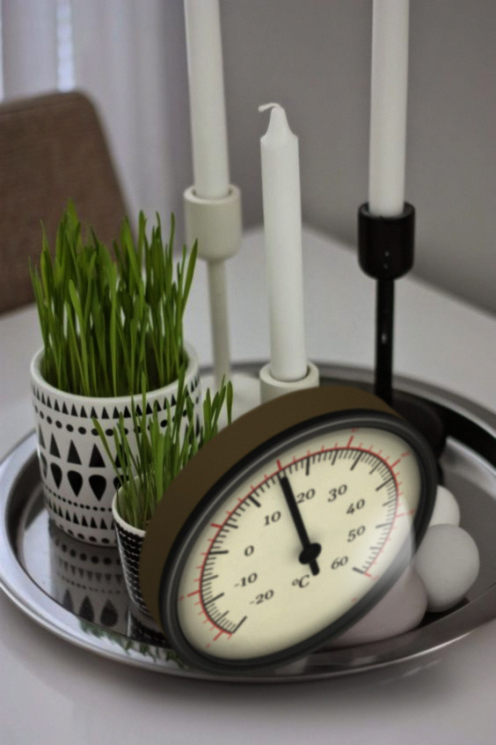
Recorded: value=15 unit=°C
